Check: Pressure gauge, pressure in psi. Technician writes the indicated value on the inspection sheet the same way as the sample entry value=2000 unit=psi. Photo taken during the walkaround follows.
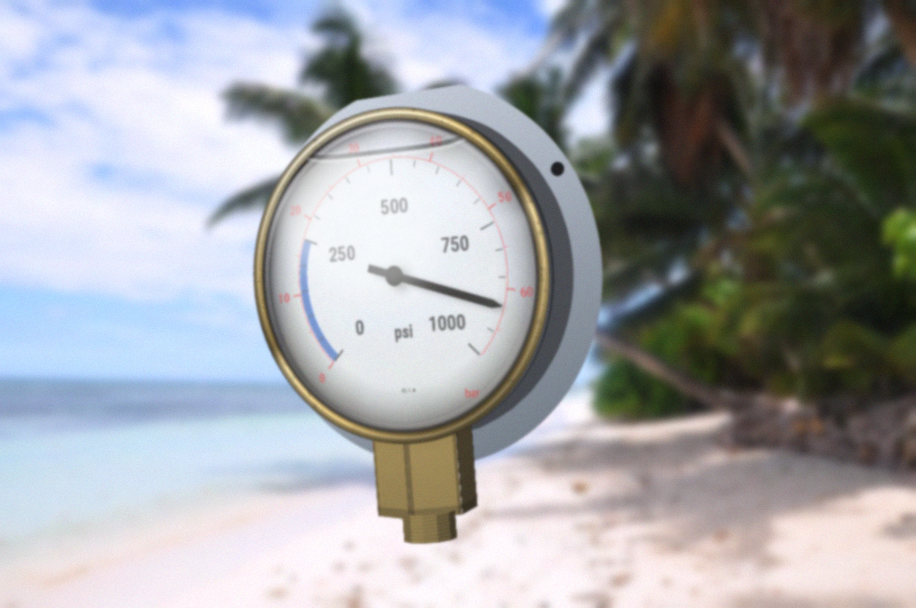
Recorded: value=900 unit=psi
